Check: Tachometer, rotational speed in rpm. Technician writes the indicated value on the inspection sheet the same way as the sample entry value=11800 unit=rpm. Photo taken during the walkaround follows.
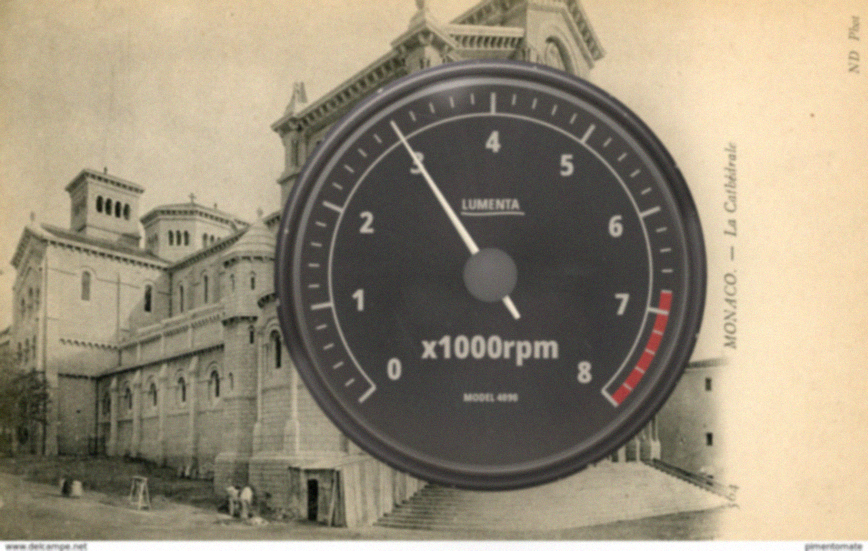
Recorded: value=3000 unit=rpm
